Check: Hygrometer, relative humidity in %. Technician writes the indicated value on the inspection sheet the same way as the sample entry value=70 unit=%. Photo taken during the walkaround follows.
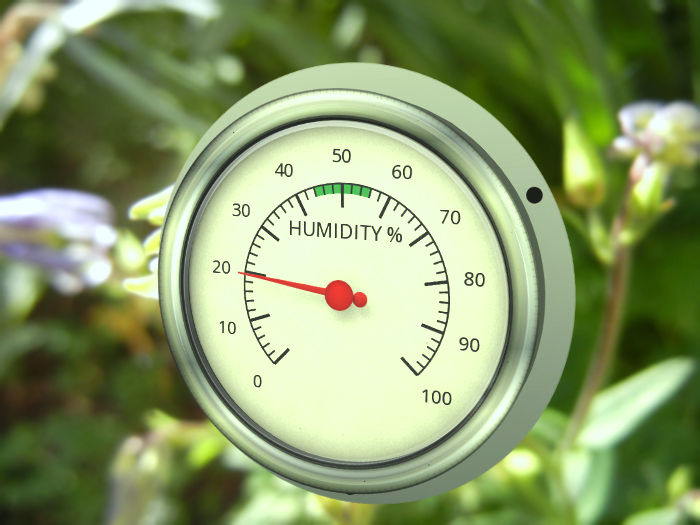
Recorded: value=20 unit=%
